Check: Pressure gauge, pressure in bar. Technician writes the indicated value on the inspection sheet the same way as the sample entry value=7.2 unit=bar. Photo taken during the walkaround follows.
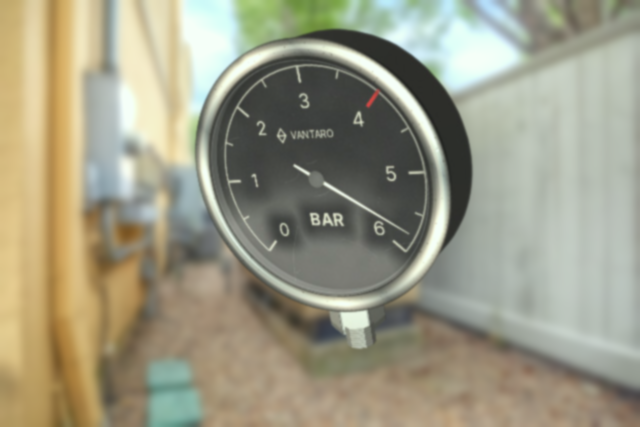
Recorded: value=5.75 unit=bar
